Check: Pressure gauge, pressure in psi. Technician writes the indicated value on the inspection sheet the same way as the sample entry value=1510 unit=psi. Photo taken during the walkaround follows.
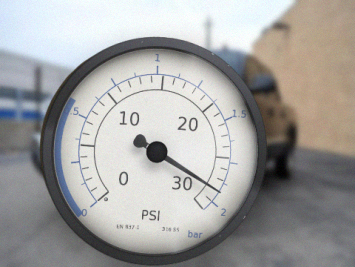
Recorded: value=28 unit=psi
